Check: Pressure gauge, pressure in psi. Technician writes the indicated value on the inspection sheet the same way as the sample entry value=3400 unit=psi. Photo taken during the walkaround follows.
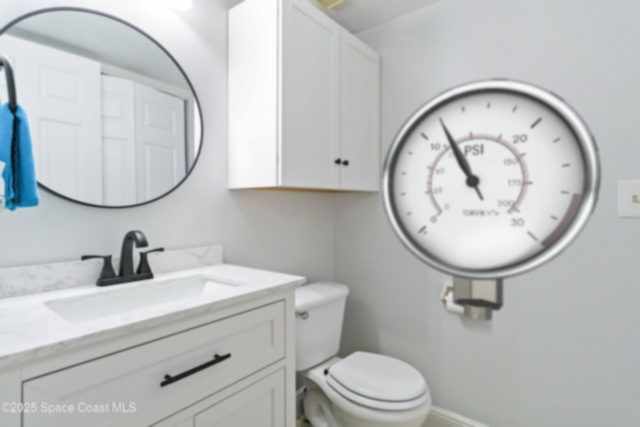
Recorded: value=12 unit=psi
